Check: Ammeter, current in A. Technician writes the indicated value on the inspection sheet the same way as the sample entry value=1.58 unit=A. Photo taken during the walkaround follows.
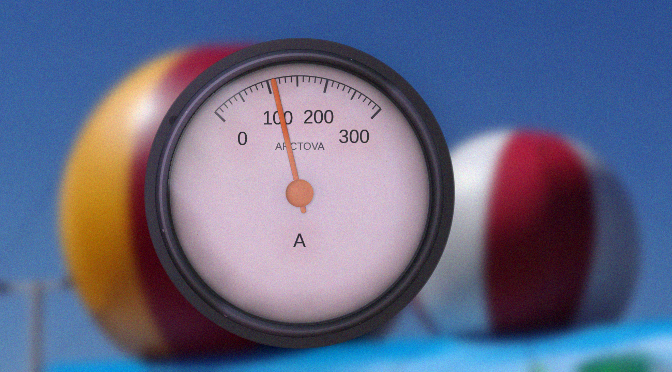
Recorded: value=110 unit=A
